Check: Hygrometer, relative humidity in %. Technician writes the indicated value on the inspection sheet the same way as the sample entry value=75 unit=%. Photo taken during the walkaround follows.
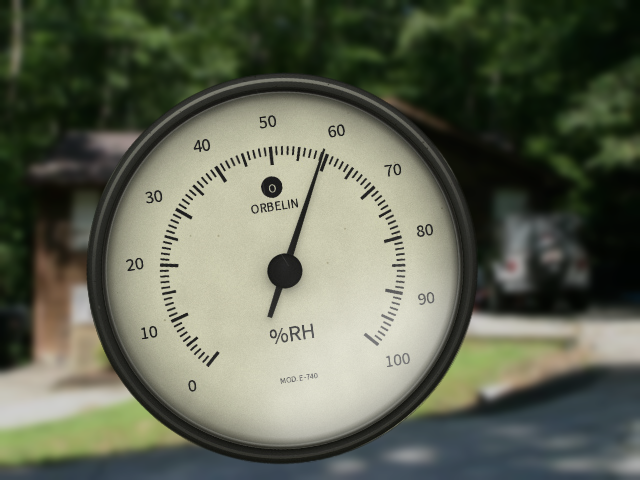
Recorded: value=59 unit=%
